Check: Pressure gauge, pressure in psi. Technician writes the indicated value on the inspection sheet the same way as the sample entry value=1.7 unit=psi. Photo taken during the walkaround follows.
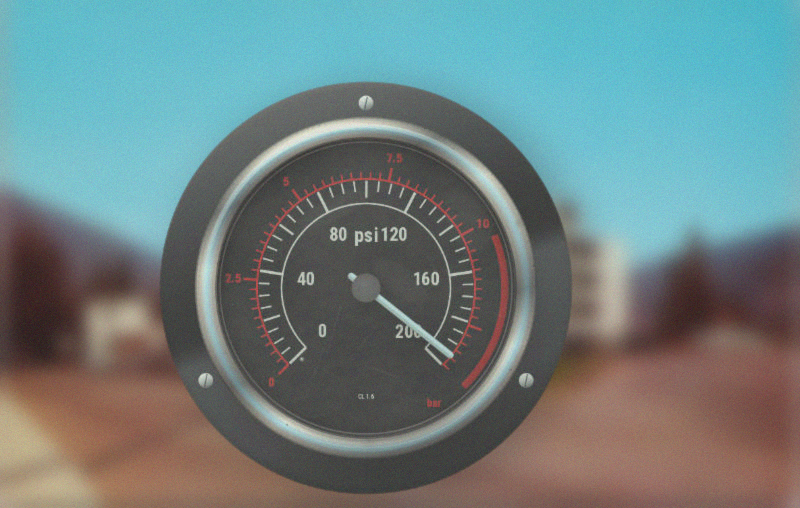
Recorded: value=195 unit=psi
